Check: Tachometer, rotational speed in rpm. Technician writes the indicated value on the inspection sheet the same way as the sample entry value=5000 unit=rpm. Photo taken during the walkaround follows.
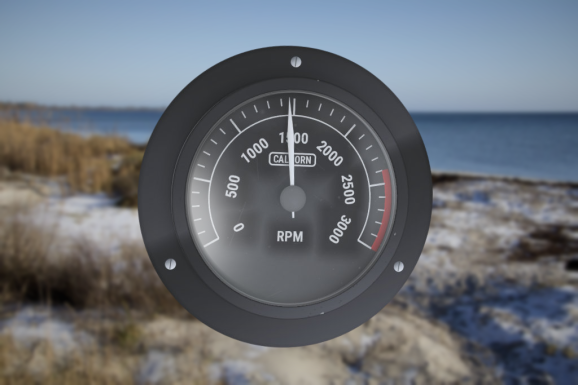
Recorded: value=1450 unit=rpm
